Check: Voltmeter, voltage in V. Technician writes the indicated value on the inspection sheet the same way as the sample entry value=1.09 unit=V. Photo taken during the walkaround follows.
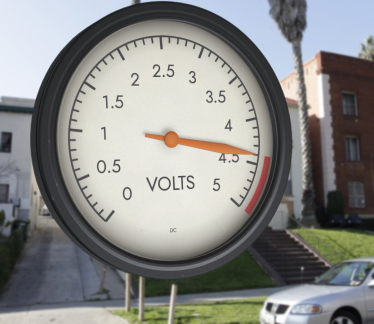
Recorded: value=4.4 unit=V
